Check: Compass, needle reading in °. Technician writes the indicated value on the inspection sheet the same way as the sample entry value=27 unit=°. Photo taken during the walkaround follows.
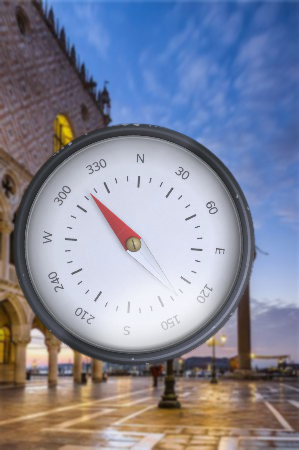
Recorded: value=315 unit=°
